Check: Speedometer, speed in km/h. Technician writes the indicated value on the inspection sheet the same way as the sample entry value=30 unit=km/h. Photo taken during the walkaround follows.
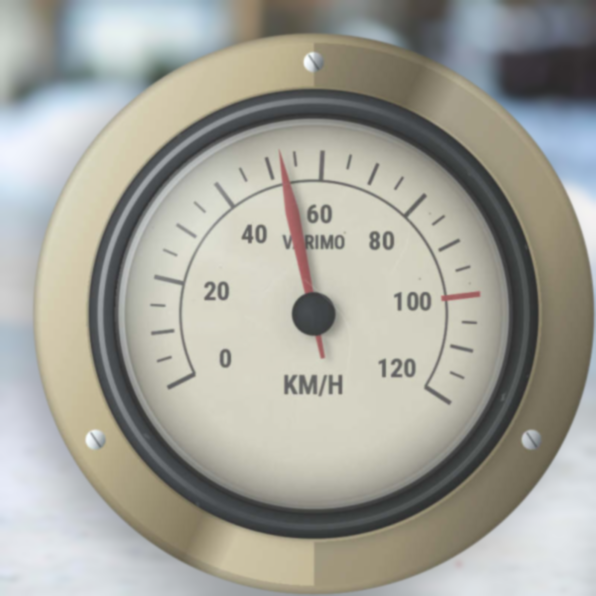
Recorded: value=52.5 unit=km/h
